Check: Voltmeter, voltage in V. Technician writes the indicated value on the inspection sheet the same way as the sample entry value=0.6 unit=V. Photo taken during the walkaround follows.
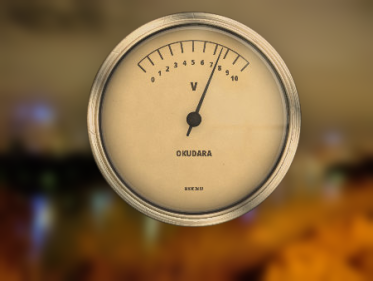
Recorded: value=7.5 unit=V
